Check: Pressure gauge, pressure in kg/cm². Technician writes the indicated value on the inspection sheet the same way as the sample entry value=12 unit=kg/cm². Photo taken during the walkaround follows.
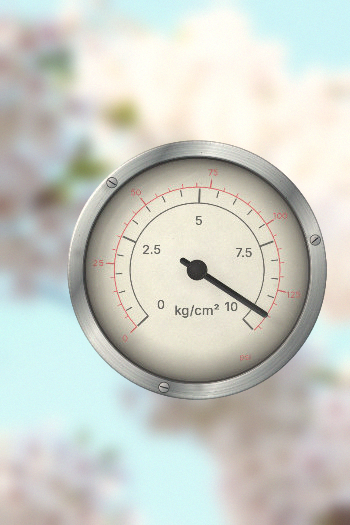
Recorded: value=9.5 unit=kg/cm²
